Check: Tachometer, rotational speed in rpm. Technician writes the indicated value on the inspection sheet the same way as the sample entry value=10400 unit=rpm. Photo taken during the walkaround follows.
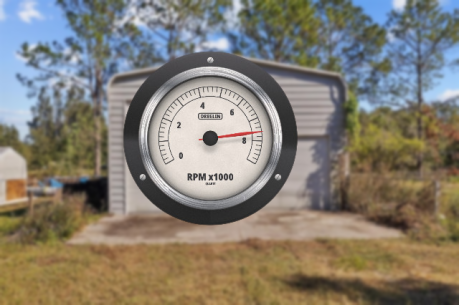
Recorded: value=7600 unit=rpm
